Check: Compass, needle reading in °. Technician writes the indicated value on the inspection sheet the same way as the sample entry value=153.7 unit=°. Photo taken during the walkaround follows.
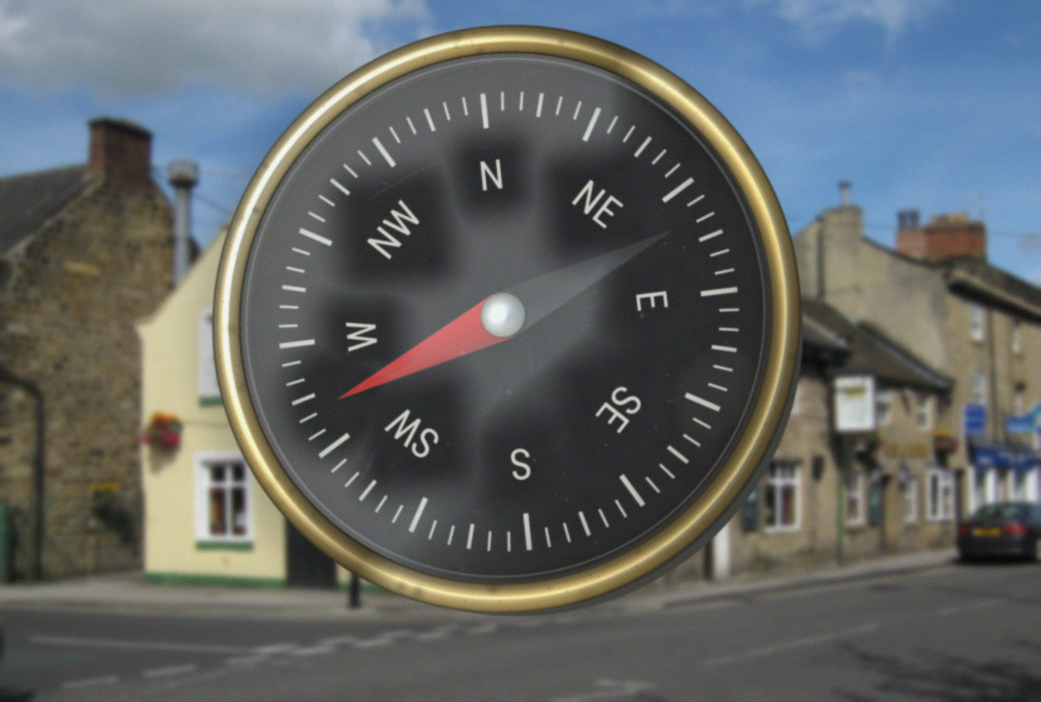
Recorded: value=250 unit=°
